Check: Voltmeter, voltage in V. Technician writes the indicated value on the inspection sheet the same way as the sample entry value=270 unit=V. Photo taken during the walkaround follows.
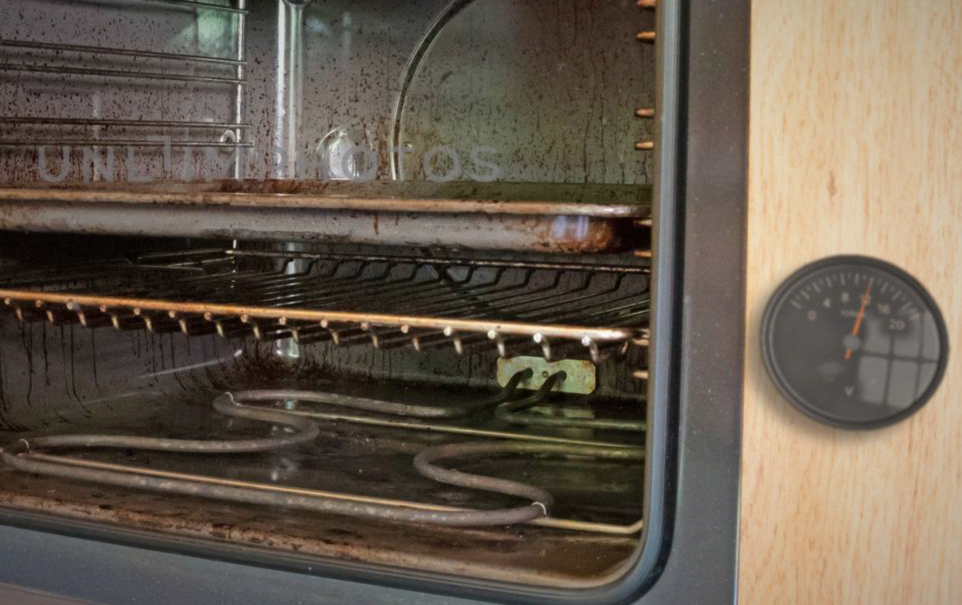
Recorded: value=12 unit=V
